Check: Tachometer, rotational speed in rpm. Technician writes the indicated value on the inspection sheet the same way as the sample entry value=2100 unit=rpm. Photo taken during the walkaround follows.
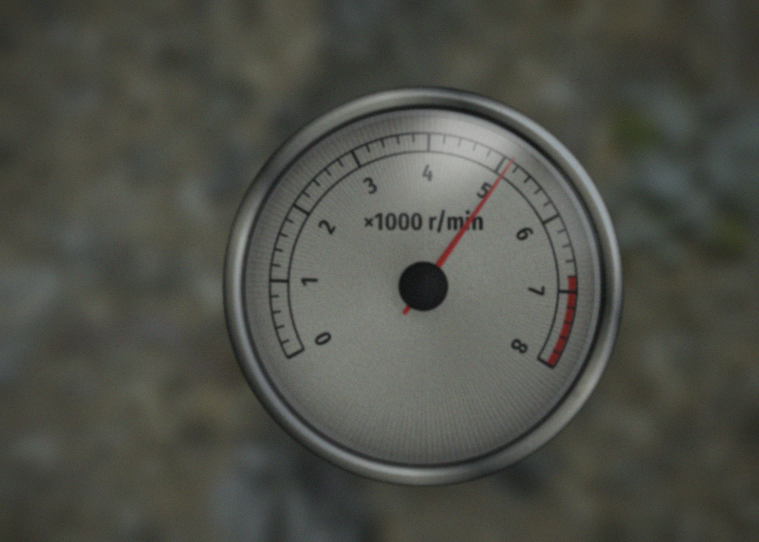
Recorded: value=5100 unit=rpm
